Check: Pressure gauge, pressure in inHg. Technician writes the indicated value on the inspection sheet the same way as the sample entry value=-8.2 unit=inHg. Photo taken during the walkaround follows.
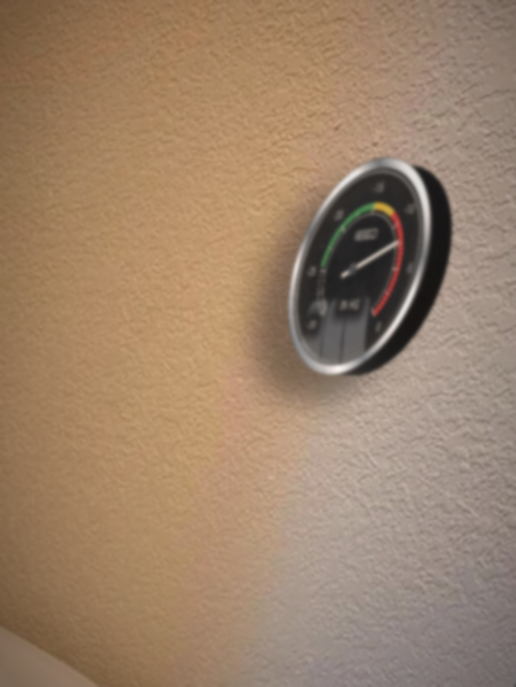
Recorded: value=-7.5 unit=inHg
